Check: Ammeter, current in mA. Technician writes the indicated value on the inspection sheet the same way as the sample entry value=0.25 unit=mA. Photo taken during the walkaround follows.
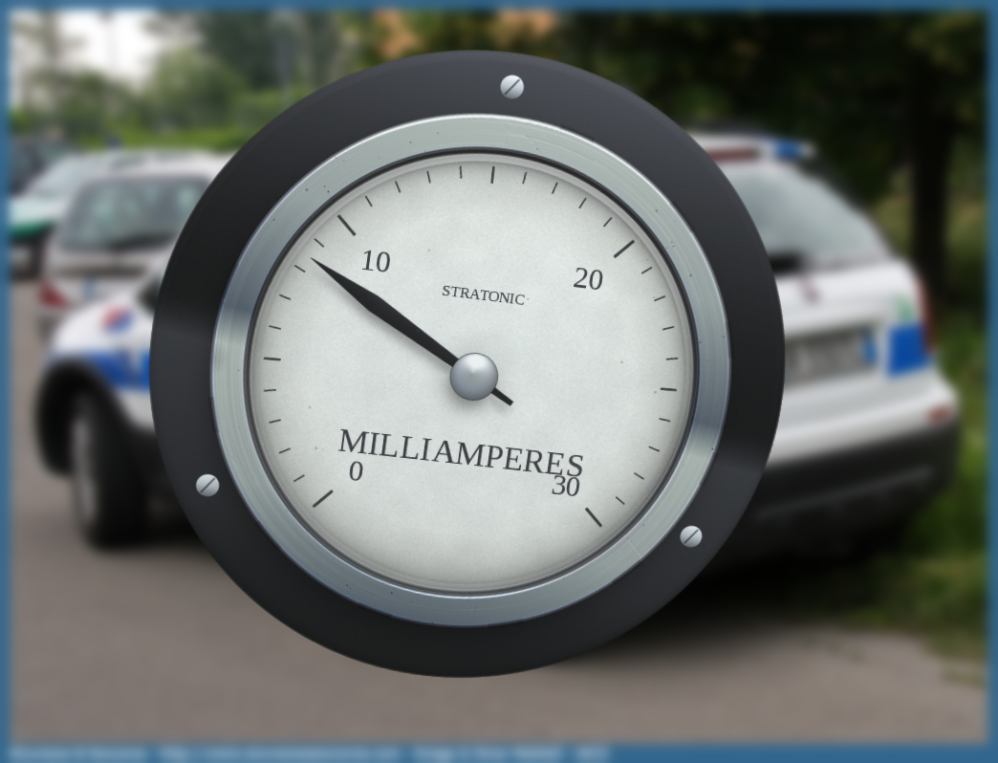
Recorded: value=8.5 unit=mA
